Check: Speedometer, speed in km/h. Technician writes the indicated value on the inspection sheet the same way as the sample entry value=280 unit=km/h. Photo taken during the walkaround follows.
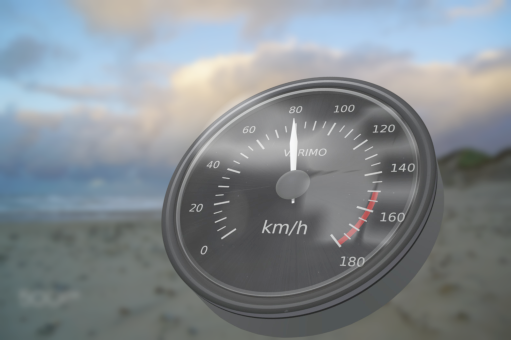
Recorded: value=80 unit=km/h
